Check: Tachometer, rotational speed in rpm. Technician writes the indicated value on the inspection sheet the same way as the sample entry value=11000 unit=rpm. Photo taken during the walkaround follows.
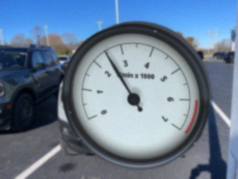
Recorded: value=2500 unit=rpm
